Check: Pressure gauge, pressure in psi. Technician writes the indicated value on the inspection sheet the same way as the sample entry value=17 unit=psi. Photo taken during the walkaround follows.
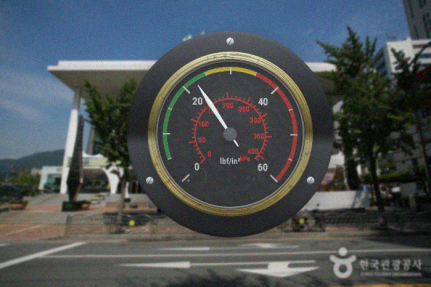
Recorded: value=22.5 unit=psi
